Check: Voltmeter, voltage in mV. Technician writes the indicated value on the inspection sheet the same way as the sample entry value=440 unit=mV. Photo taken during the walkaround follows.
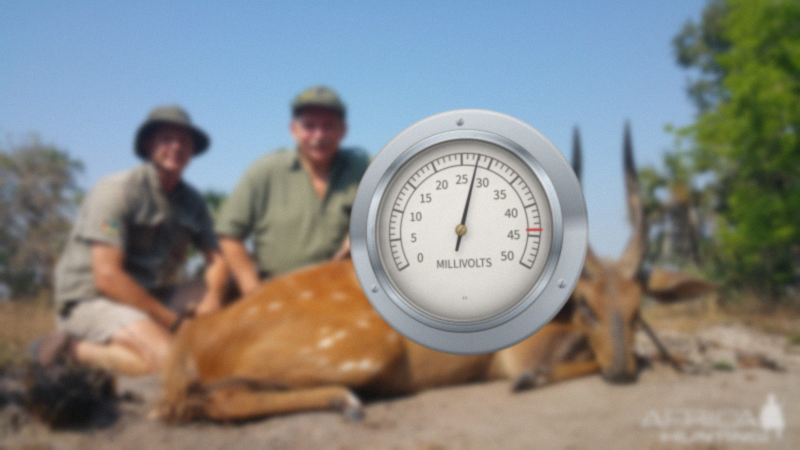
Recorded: value=28 unit=mV
